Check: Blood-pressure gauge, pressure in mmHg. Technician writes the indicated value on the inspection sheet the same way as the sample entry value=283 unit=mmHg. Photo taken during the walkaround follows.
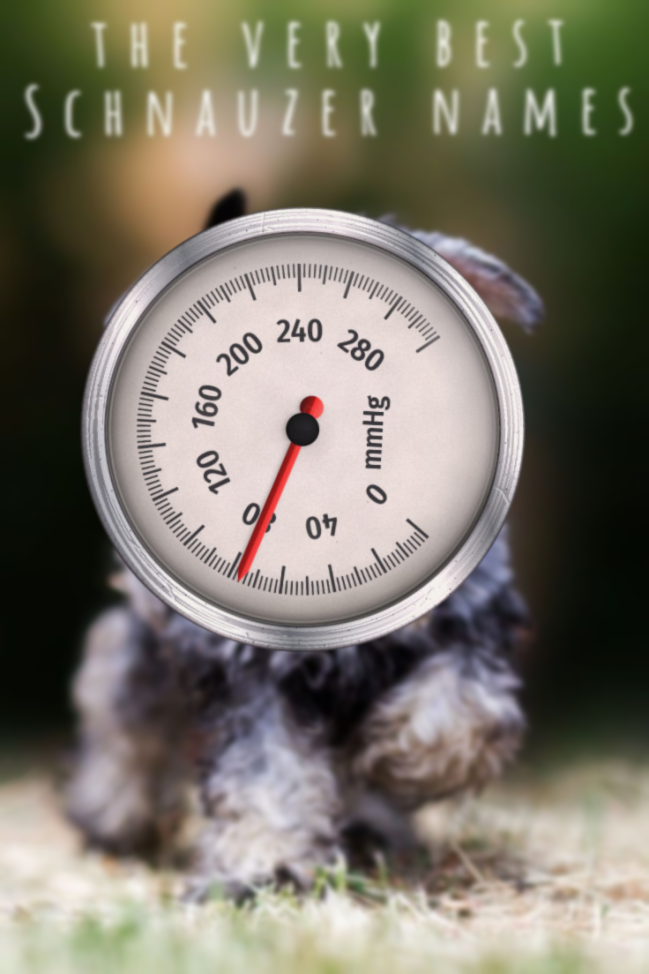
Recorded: value=76 unit=mmHg
